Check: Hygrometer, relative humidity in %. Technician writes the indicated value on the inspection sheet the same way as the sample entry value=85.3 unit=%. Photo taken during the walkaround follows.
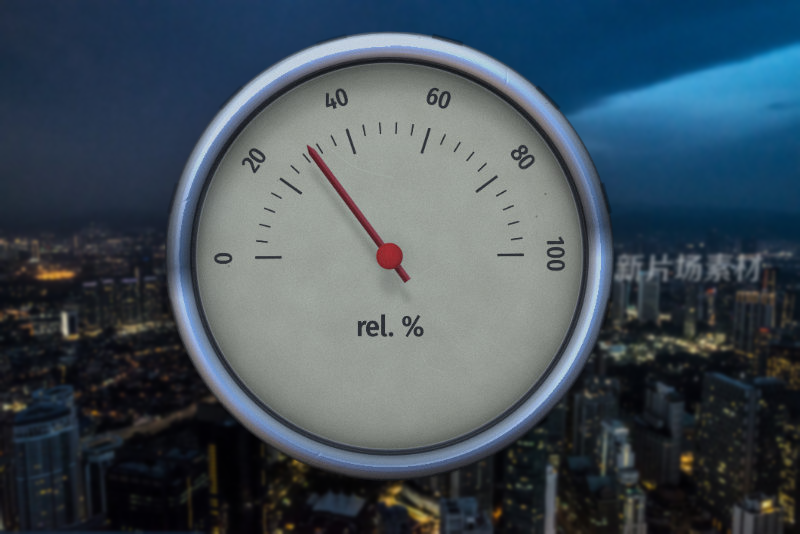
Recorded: value=30 unit=%
